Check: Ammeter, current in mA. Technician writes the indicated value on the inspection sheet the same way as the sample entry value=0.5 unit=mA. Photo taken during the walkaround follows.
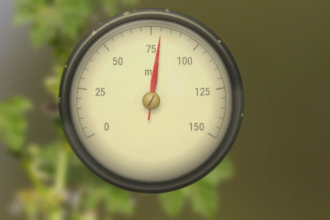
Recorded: value=80 unit=mA
